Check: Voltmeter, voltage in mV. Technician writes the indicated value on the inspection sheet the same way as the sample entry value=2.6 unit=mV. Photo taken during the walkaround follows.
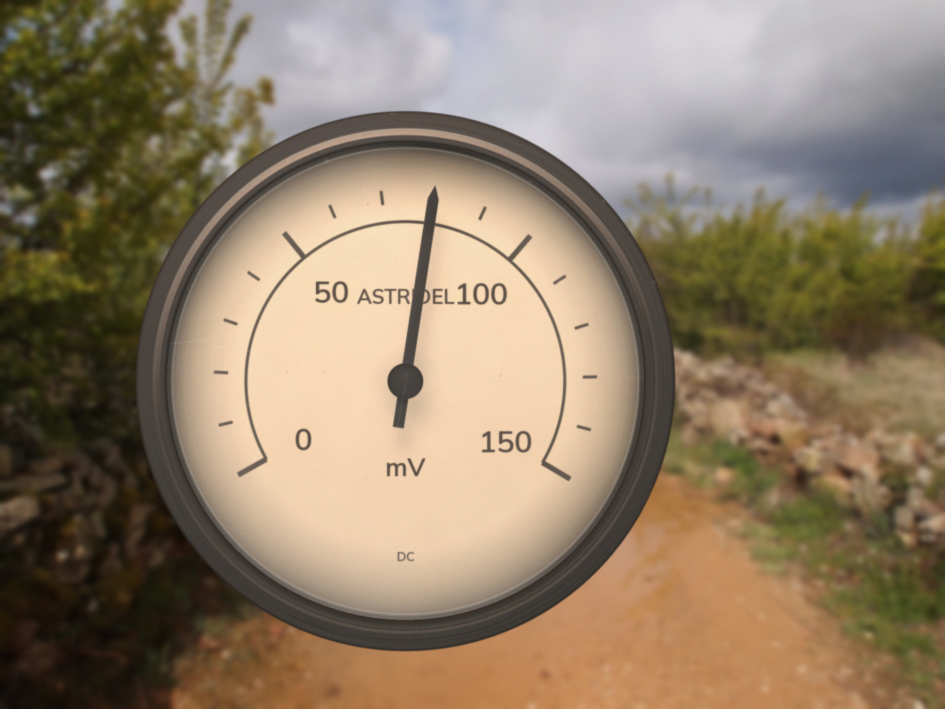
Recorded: value=80 unit=mV
